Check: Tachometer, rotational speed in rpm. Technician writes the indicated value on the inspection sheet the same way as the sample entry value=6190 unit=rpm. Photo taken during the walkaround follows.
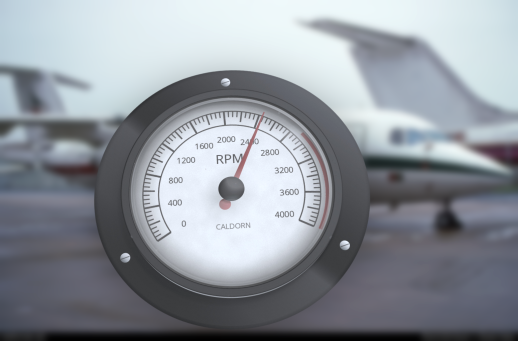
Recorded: value=2450 unit=rpm
